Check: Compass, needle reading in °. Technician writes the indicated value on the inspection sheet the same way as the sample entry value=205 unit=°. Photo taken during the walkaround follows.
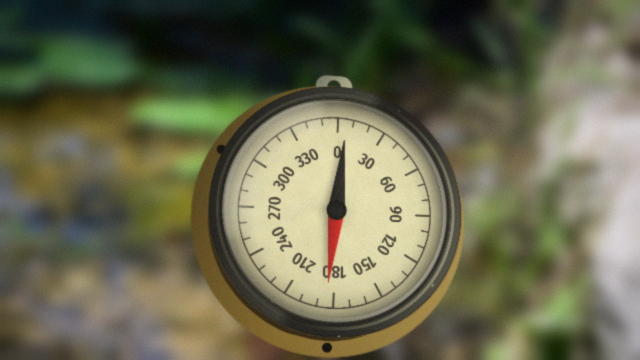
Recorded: value=185 unit=°
